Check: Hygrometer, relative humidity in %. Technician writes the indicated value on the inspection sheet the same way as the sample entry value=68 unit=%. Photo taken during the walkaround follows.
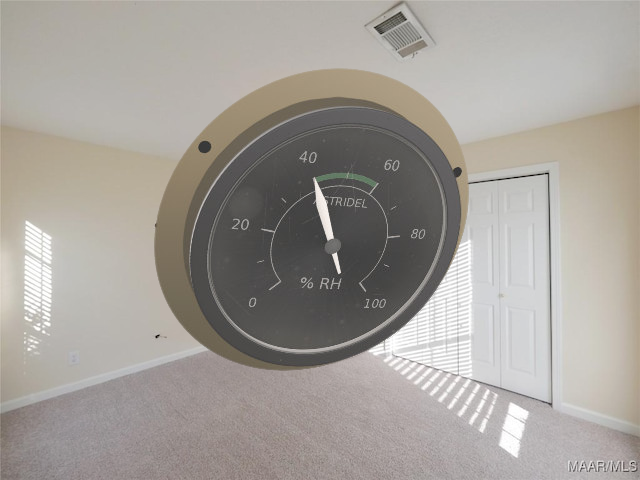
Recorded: value=40 unit=%
